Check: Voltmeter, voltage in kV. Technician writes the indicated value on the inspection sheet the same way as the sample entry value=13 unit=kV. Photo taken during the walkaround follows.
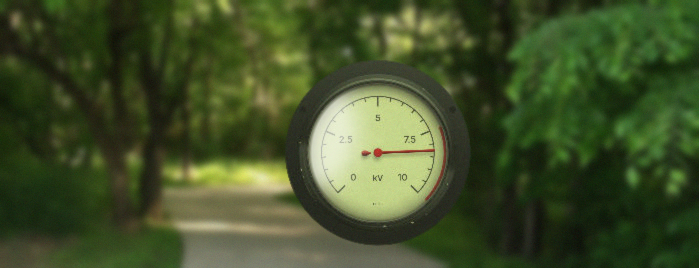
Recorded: value=8.25 unit=kV
